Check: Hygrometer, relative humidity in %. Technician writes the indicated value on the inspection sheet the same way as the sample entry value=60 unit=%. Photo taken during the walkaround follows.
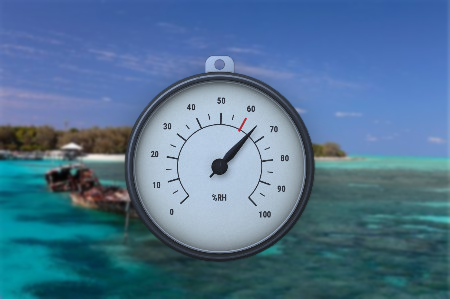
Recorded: value=65 unit=%
